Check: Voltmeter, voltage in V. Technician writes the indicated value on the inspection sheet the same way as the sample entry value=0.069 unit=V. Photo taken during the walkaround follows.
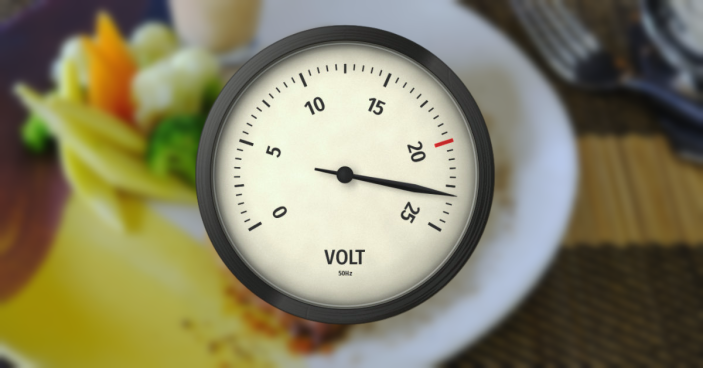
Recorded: value=23 unit=V
